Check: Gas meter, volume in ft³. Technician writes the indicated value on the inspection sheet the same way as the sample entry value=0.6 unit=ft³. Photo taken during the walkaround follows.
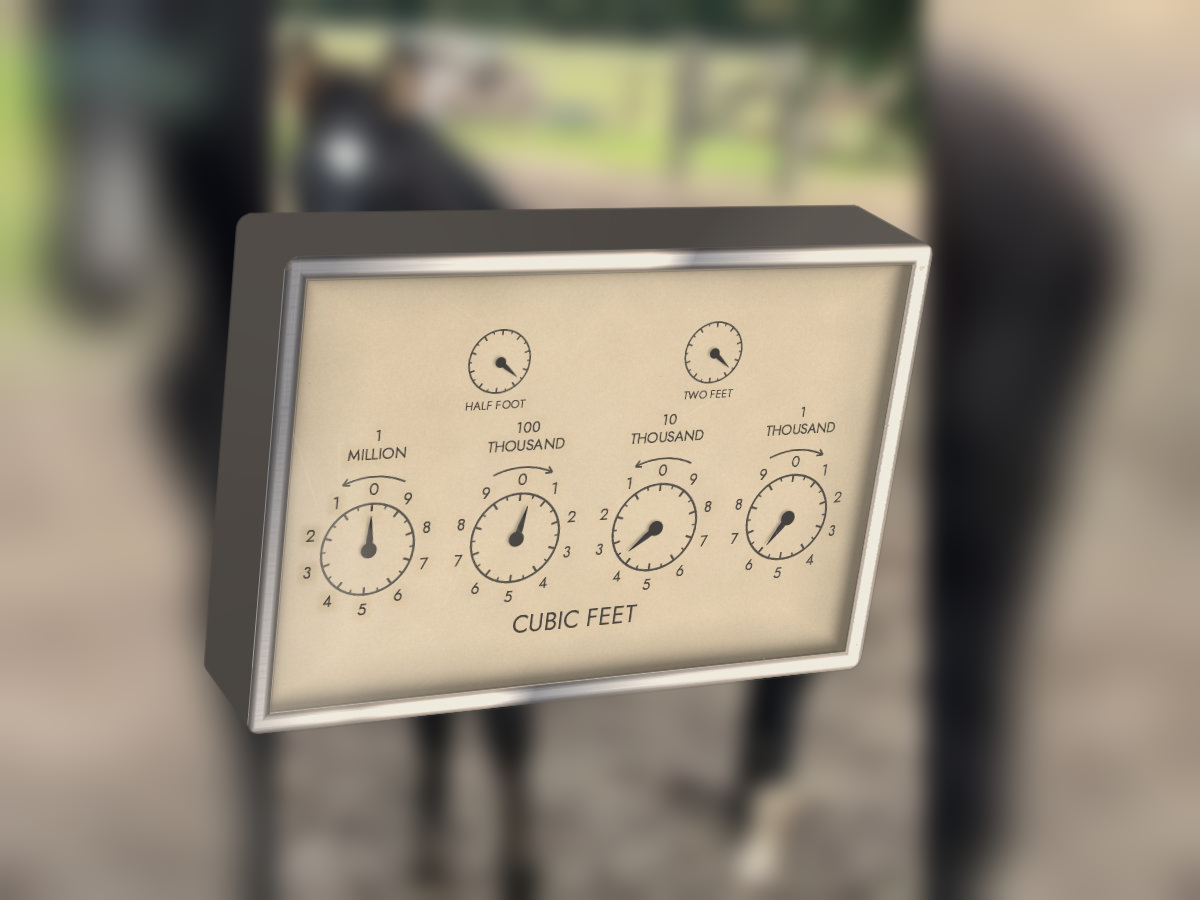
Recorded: value=3600 unit=ft³
